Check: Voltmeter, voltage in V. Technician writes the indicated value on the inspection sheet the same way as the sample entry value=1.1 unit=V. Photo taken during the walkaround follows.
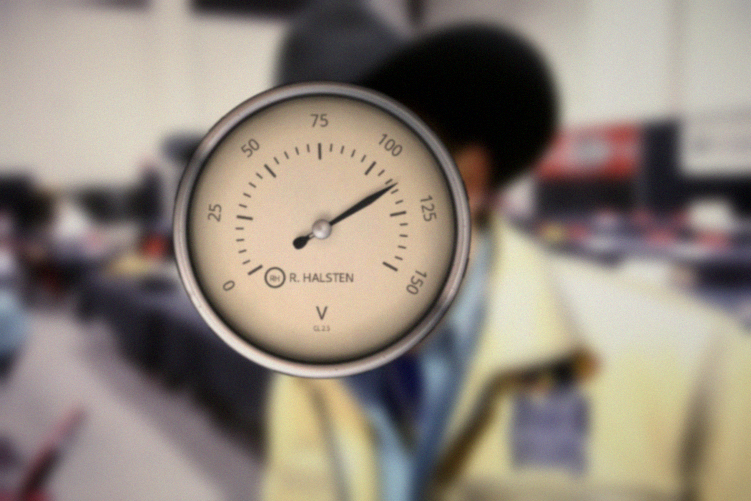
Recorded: value=112.5 unit=V
